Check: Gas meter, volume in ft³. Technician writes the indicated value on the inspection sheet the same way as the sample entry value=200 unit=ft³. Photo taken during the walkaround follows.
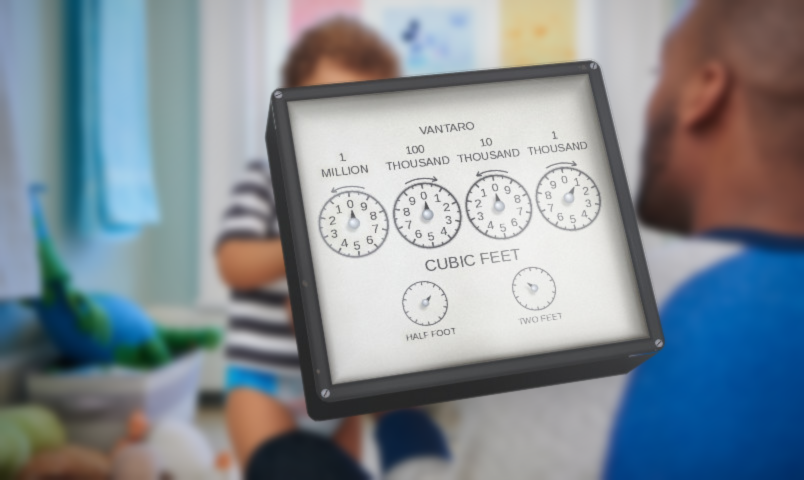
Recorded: value=100 unit=ft³
